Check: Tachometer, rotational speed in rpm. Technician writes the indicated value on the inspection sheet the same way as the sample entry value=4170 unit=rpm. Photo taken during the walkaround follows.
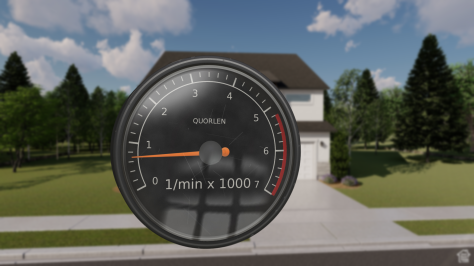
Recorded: value=700 unit=rpm
